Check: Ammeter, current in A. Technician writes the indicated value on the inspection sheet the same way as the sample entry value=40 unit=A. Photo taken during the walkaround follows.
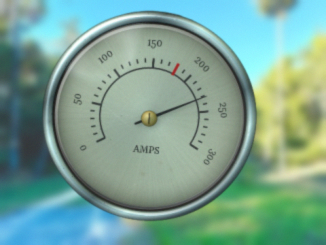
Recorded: value=230 unit=A
